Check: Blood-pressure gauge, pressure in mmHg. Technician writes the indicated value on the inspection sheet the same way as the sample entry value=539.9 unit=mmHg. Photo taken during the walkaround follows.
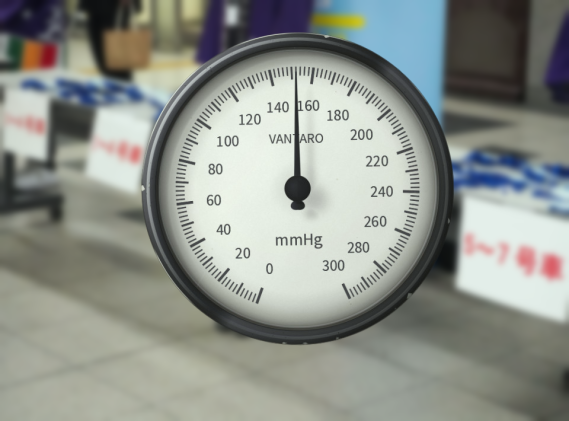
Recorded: value=152 unit=mmHg
